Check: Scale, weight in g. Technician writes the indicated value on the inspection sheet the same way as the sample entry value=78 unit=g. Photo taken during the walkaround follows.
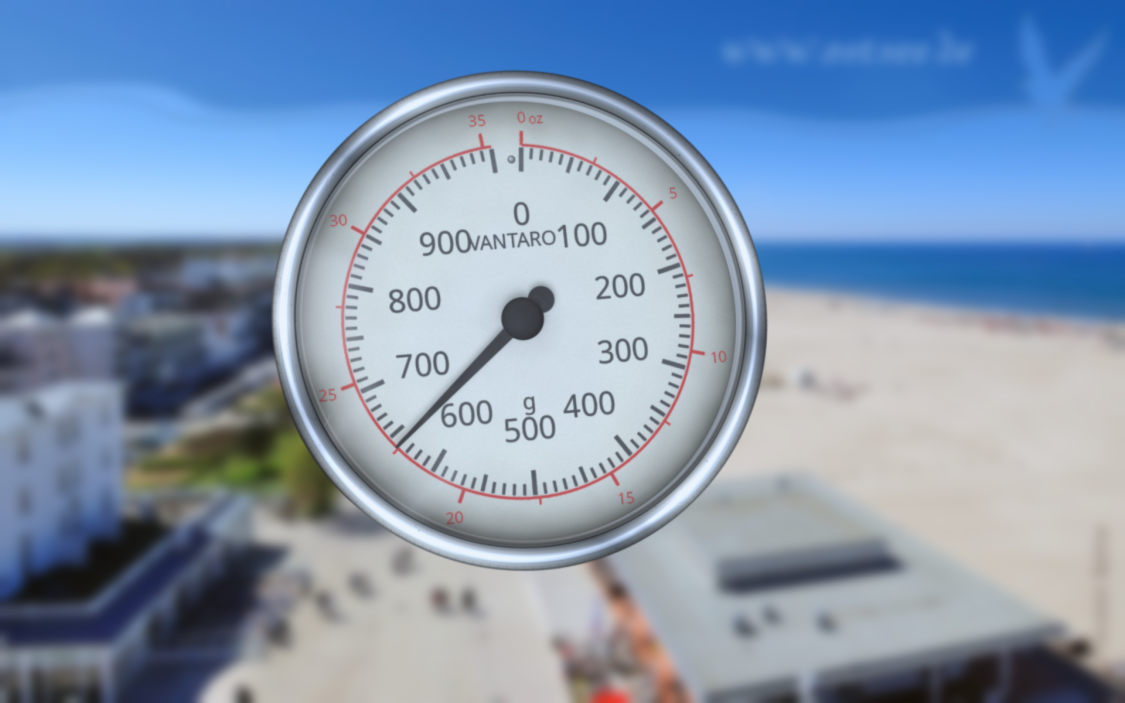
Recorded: value=640 unit=g
